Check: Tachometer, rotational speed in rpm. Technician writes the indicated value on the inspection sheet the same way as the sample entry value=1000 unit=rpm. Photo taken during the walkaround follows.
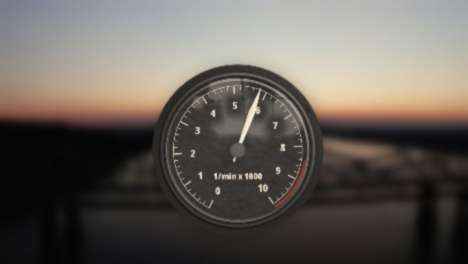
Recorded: value=5800 unit=rpm
